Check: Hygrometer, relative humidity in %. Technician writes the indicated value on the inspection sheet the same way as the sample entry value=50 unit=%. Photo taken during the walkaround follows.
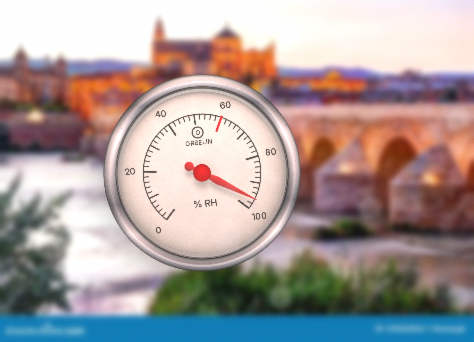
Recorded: value=96 unit=%
